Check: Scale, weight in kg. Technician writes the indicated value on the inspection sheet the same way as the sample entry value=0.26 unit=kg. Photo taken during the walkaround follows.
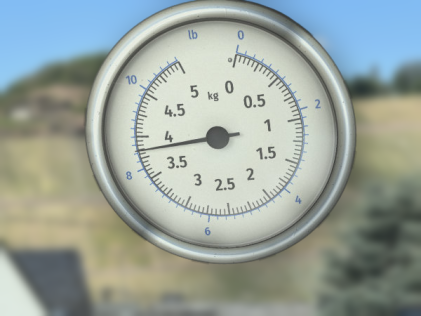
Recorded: value=3.85 unit=kg
